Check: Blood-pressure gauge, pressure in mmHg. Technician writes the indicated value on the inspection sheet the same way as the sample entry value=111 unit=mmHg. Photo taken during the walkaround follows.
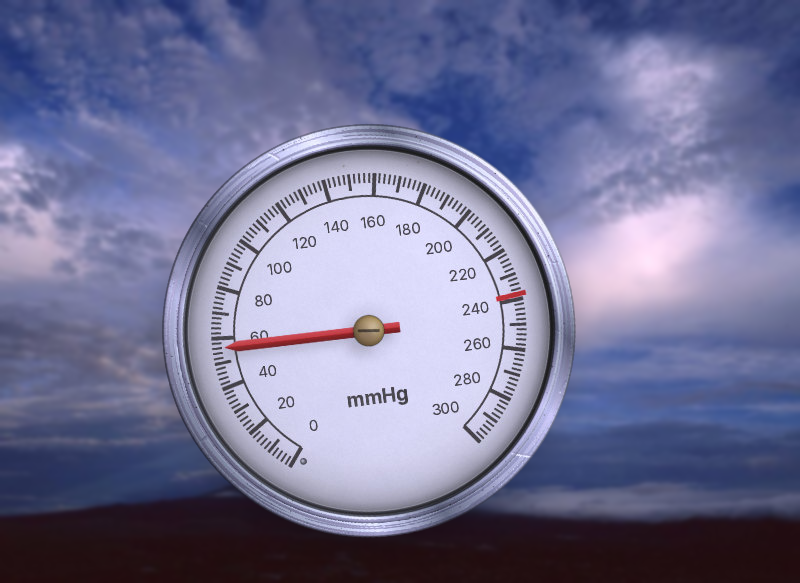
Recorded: value=56 unit=mmHg
